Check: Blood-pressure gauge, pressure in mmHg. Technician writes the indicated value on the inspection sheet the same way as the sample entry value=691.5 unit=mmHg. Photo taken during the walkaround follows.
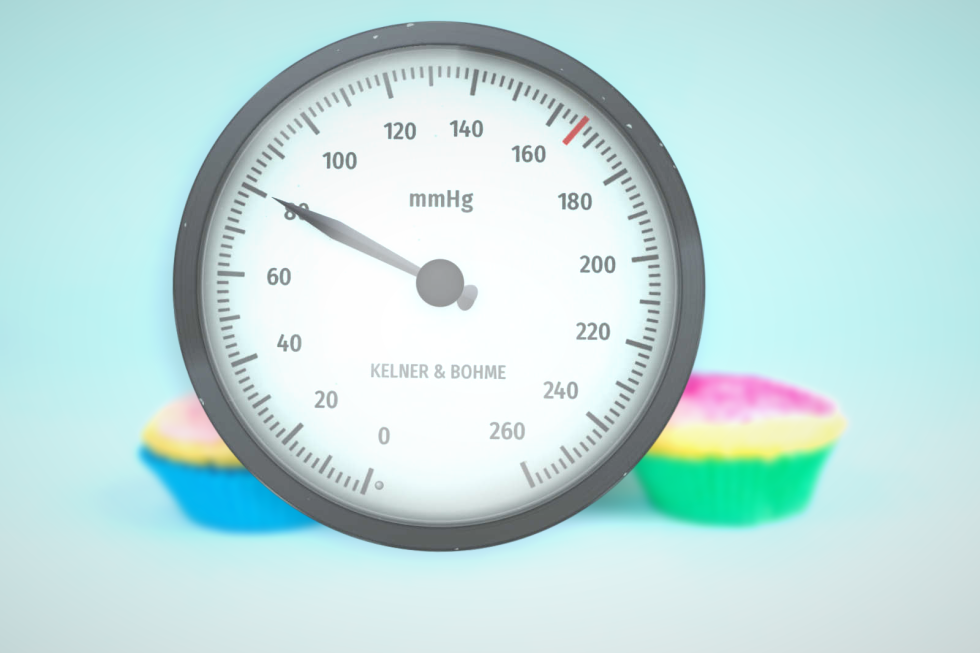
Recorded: value=80 unit=mmHg
